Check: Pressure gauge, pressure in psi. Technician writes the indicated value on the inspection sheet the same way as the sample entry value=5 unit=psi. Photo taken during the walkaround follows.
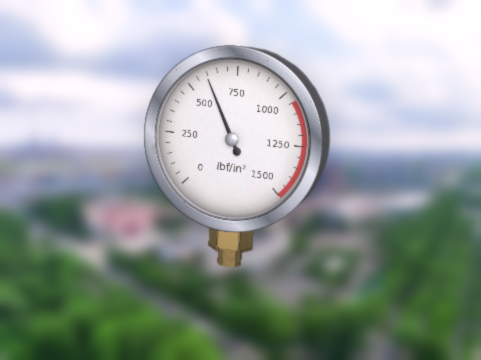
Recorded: value=600 unit=psi
